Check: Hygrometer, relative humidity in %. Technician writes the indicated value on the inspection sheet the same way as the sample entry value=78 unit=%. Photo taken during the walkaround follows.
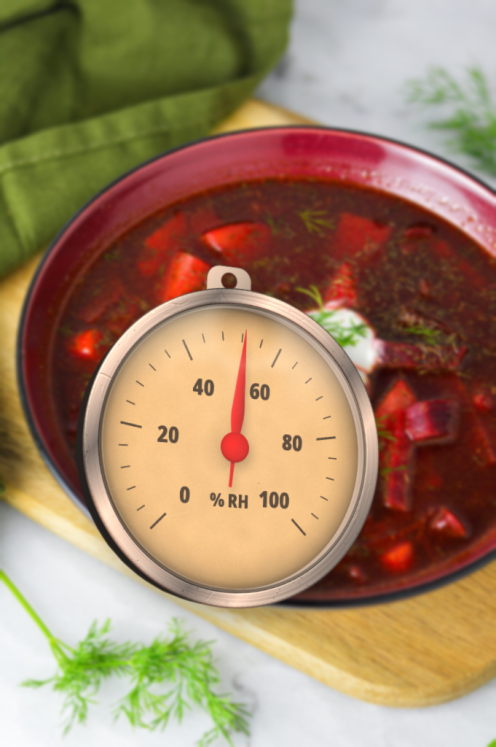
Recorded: value=52 unit=%
